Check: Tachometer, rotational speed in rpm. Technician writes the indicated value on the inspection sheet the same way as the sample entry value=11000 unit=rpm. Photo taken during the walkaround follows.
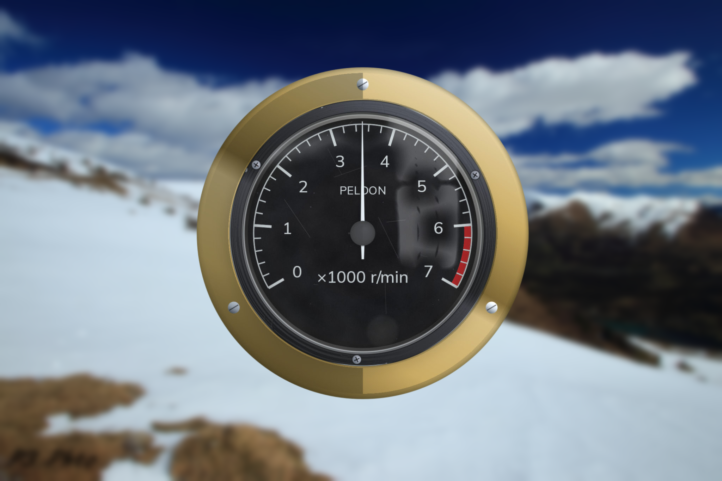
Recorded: value=3500 unit=rpm
